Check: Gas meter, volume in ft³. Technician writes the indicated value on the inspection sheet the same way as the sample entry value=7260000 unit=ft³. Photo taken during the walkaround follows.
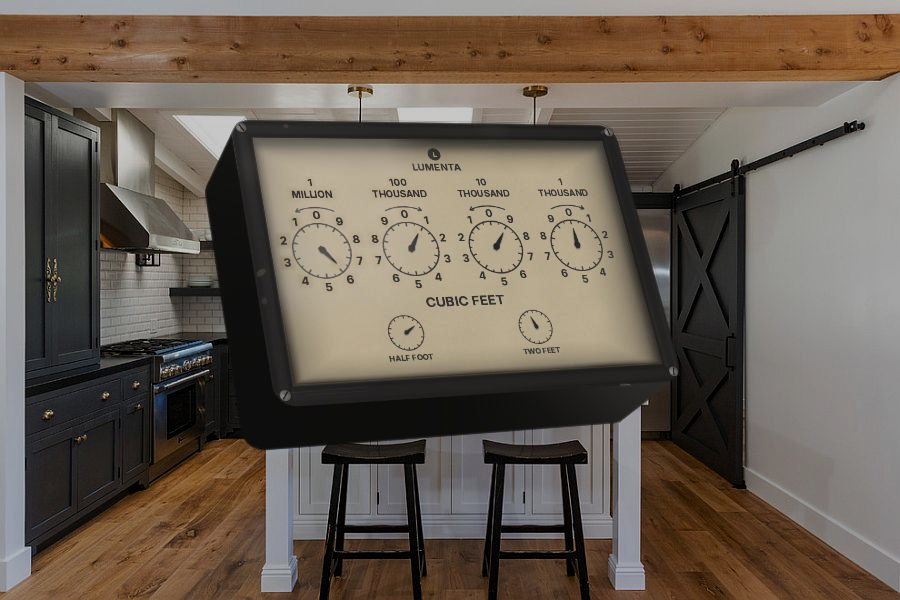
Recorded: value=609000 unit=ft³
